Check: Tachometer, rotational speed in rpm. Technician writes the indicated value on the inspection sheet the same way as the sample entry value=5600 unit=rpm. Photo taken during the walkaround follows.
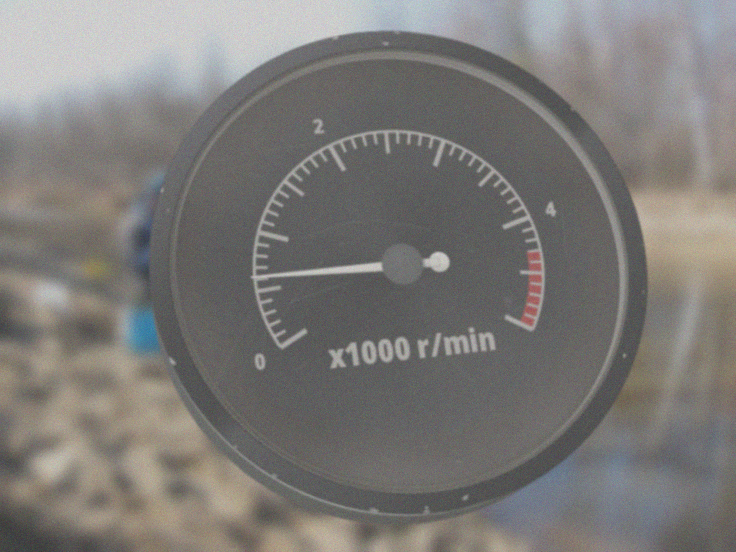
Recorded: value=600 unit=rpm
